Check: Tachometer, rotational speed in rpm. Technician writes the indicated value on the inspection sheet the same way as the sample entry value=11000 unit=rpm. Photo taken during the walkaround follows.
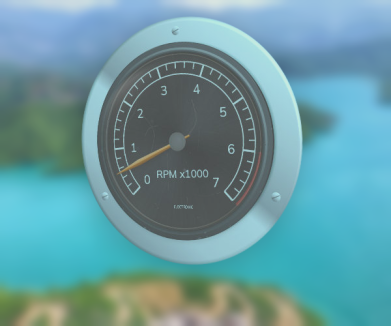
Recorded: value=500 unit=rpm
